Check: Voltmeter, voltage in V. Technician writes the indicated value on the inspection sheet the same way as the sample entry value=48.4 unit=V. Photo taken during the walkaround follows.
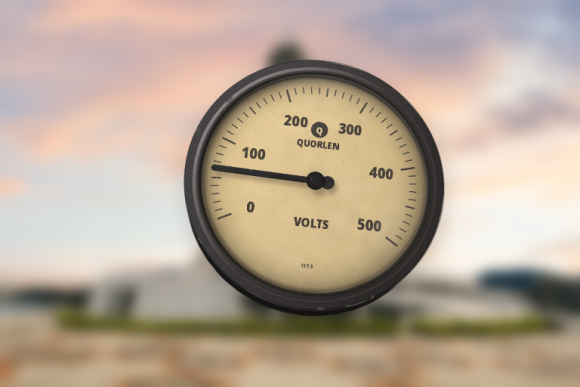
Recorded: value=60 unit=V
